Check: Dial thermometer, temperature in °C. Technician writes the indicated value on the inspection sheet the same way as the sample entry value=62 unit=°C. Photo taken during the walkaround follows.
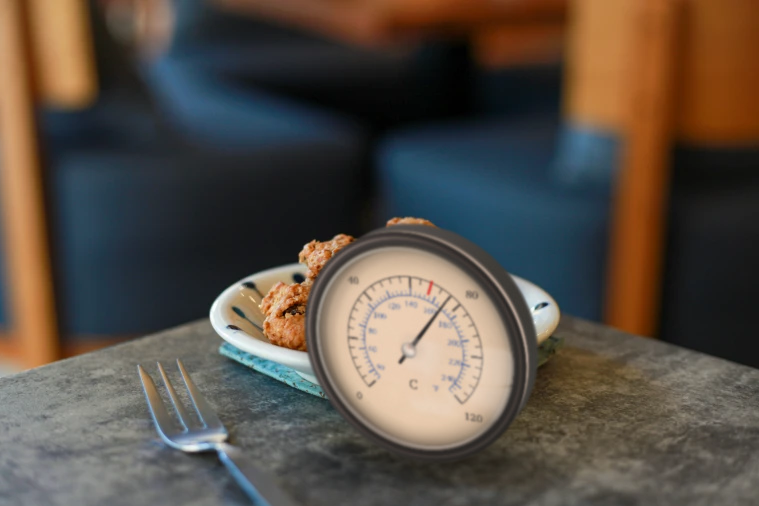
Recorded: value=76 unit=°C
